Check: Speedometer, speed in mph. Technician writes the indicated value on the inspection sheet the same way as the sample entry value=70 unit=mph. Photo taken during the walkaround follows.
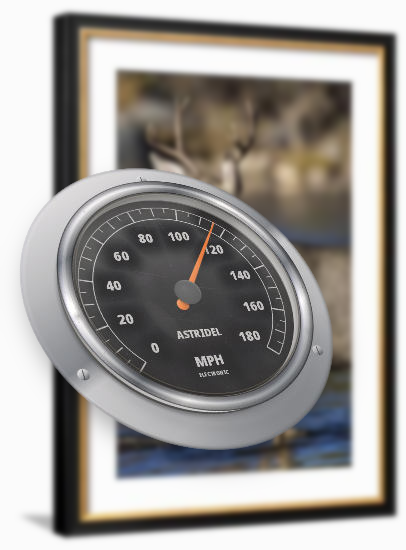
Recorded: value=115 unit=mph
